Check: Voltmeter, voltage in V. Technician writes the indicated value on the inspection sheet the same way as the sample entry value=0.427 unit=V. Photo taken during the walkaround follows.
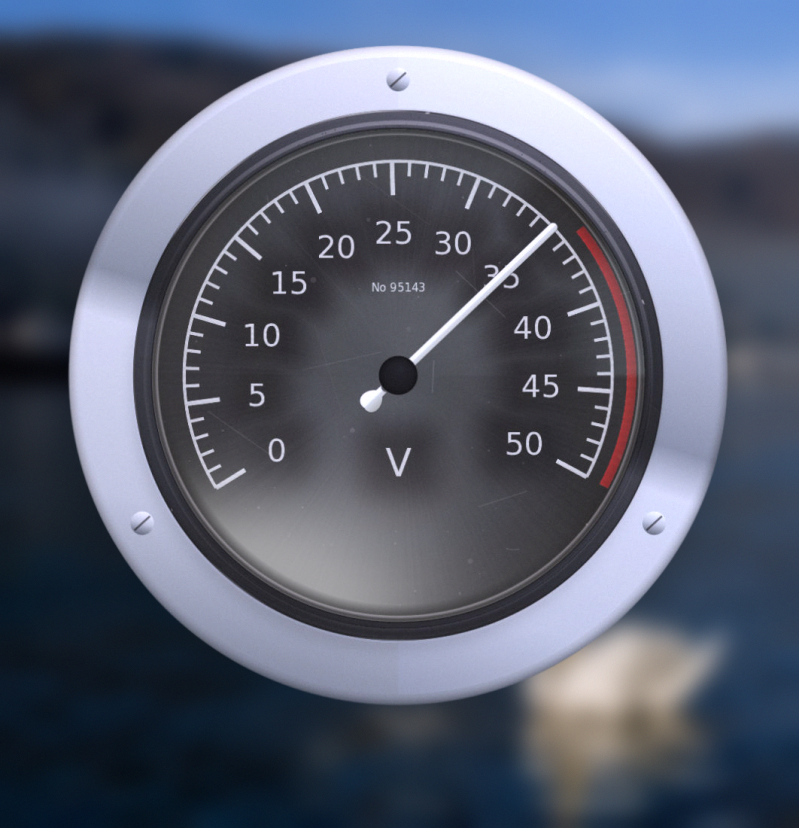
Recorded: value=35 unit=V
